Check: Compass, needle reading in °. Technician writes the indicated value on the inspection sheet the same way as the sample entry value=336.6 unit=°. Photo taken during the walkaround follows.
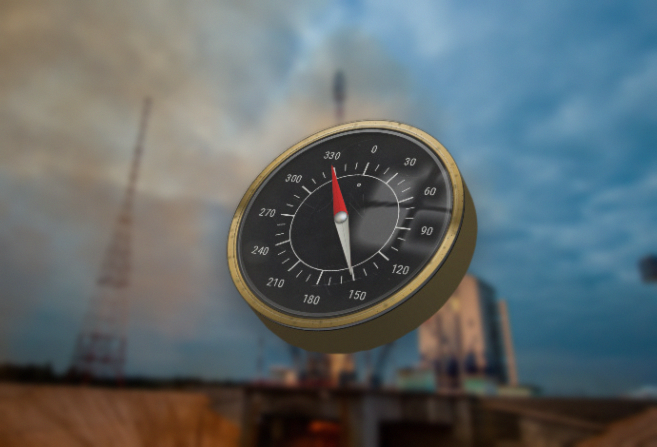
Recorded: value=330 unit=°
